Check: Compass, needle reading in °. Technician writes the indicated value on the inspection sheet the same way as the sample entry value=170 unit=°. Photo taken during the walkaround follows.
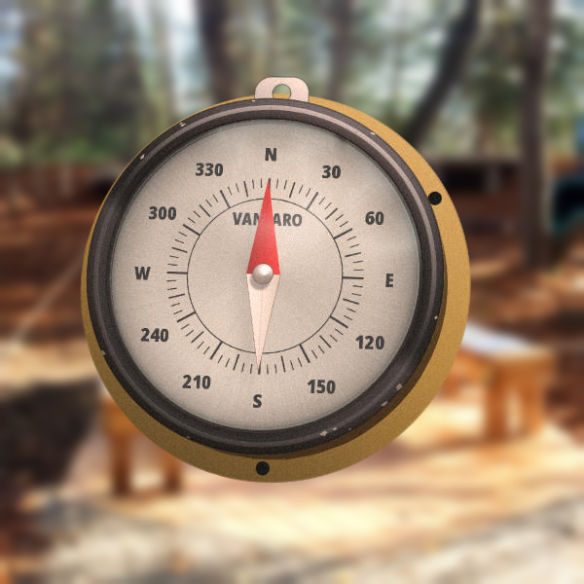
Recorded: value=0 unit=°
